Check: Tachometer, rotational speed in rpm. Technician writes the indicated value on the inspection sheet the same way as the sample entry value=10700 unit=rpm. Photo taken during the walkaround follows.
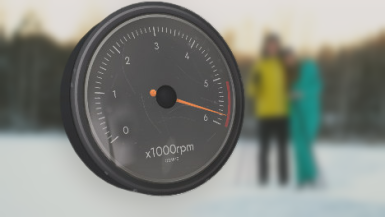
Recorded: value=5800 unit=rpm
